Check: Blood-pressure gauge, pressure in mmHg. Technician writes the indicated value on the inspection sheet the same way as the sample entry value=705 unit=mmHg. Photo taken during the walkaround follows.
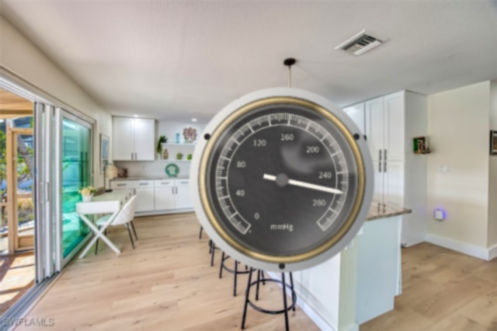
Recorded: value=260 unit=mmHg
